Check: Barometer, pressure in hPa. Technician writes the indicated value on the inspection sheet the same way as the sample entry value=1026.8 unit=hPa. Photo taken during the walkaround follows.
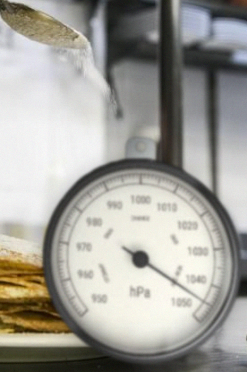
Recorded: value=1045 unit=hPa
